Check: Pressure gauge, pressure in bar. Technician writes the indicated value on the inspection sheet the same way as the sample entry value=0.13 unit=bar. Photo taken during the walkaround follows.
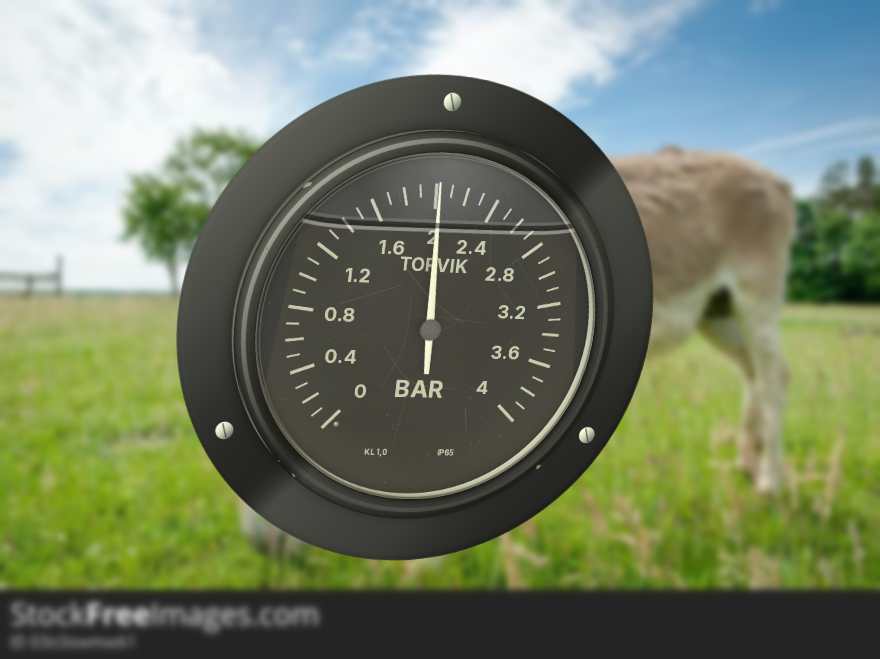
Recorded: value=2 unit=bar
